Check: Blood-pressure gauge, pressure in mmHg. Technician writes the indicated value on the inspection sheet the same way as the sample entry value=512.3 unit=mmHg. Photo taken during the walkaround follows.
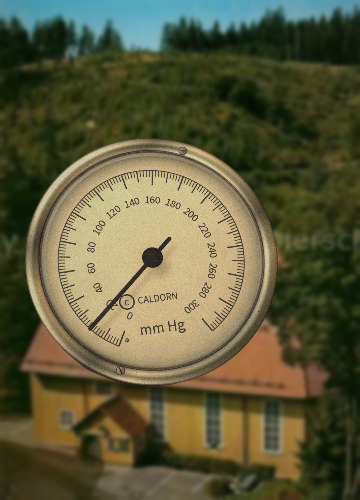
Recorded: value=20 unit=mmHg
